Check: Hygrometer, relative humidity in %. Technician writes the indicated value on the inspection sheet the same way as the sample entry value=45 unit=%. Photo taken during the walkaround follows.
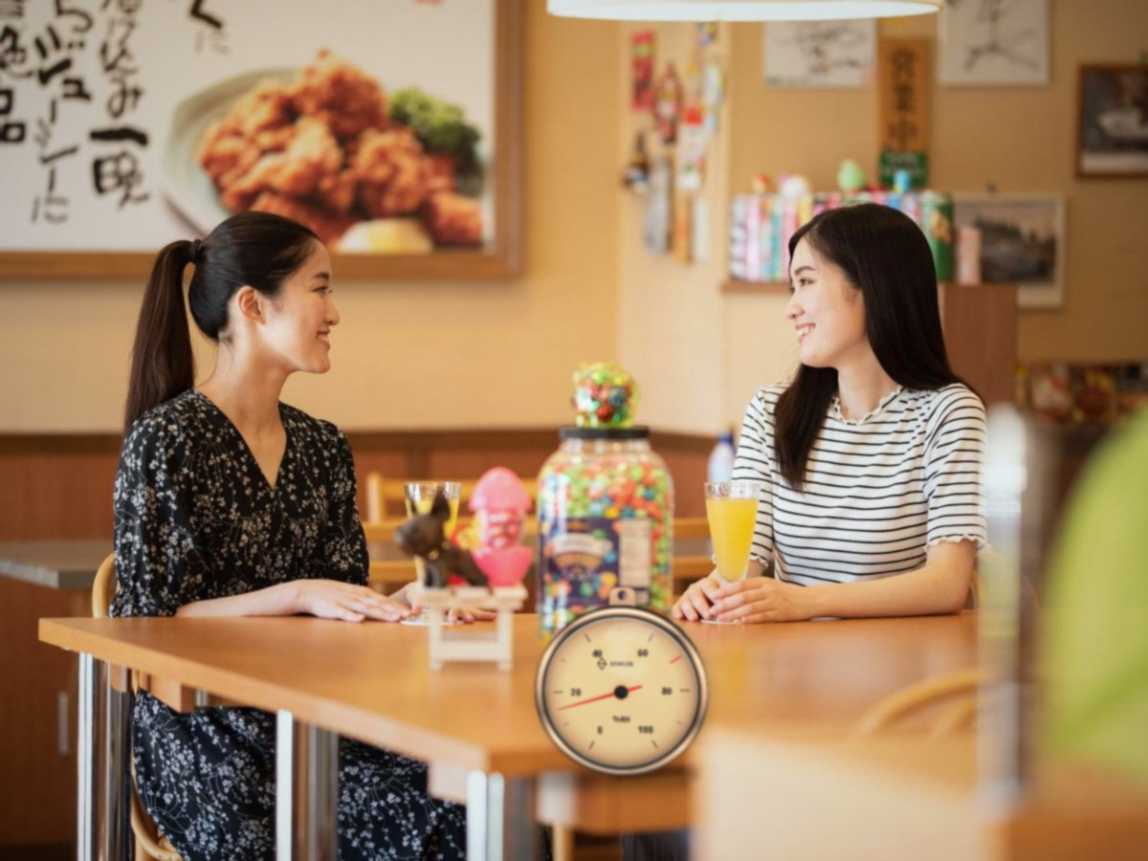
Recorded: value=15 unit=%
